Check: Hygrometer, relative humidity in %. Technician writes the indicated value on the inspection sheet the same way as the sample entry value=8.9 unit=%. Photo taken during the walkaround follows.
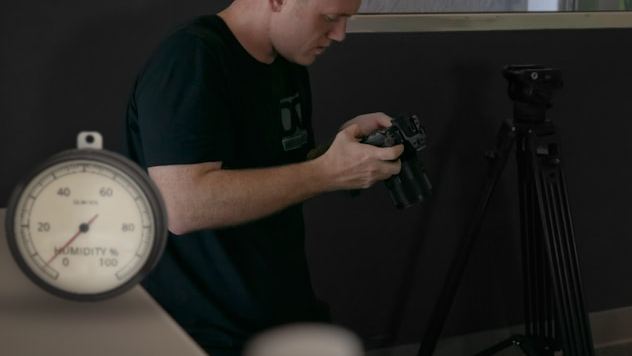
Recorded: value=5 unit=%
